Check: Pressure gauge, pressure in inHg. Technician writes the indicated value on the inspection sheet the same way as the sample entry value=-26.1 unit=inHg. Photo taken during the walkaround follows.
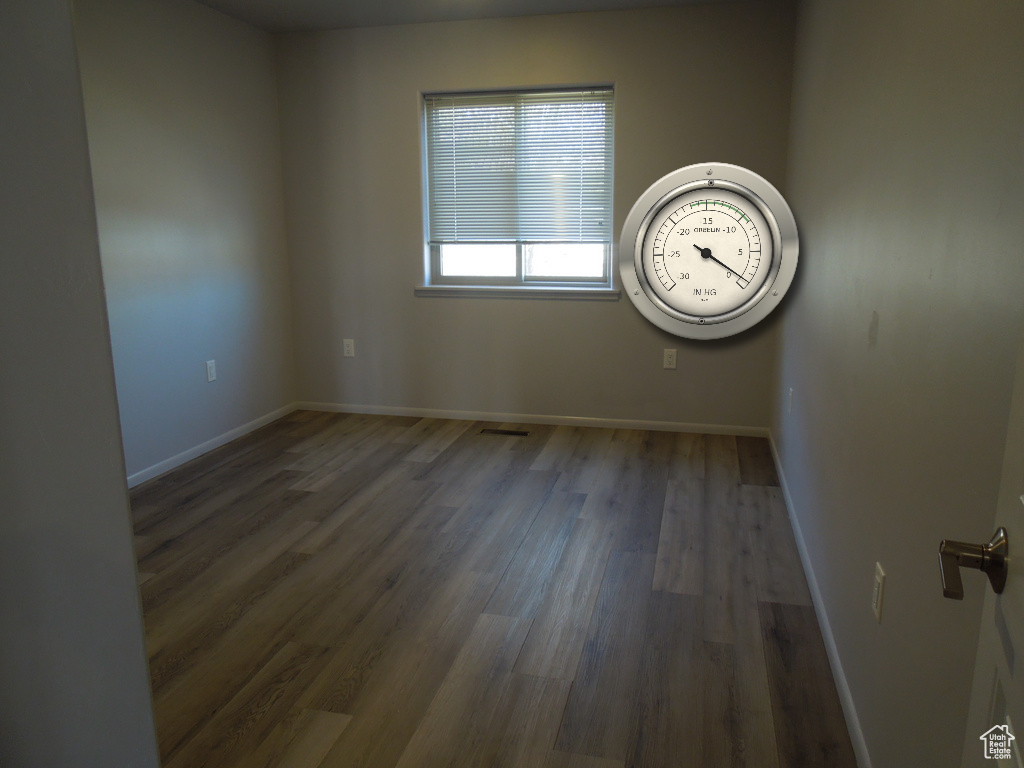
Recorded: value=-1 unit=inHg
